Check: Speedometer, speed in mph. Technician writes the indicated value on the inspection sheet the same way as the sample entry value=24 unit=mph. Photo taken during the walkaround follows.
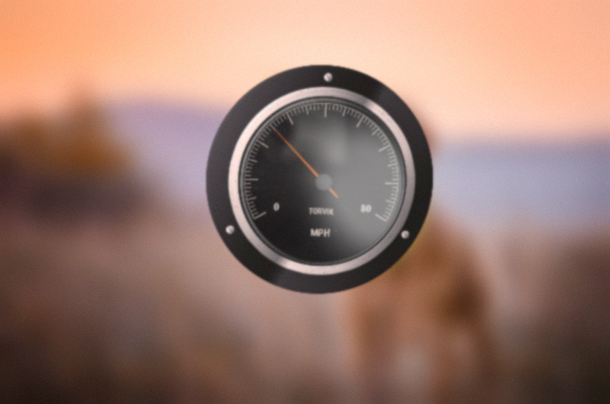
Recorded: value=25 unit=mph
